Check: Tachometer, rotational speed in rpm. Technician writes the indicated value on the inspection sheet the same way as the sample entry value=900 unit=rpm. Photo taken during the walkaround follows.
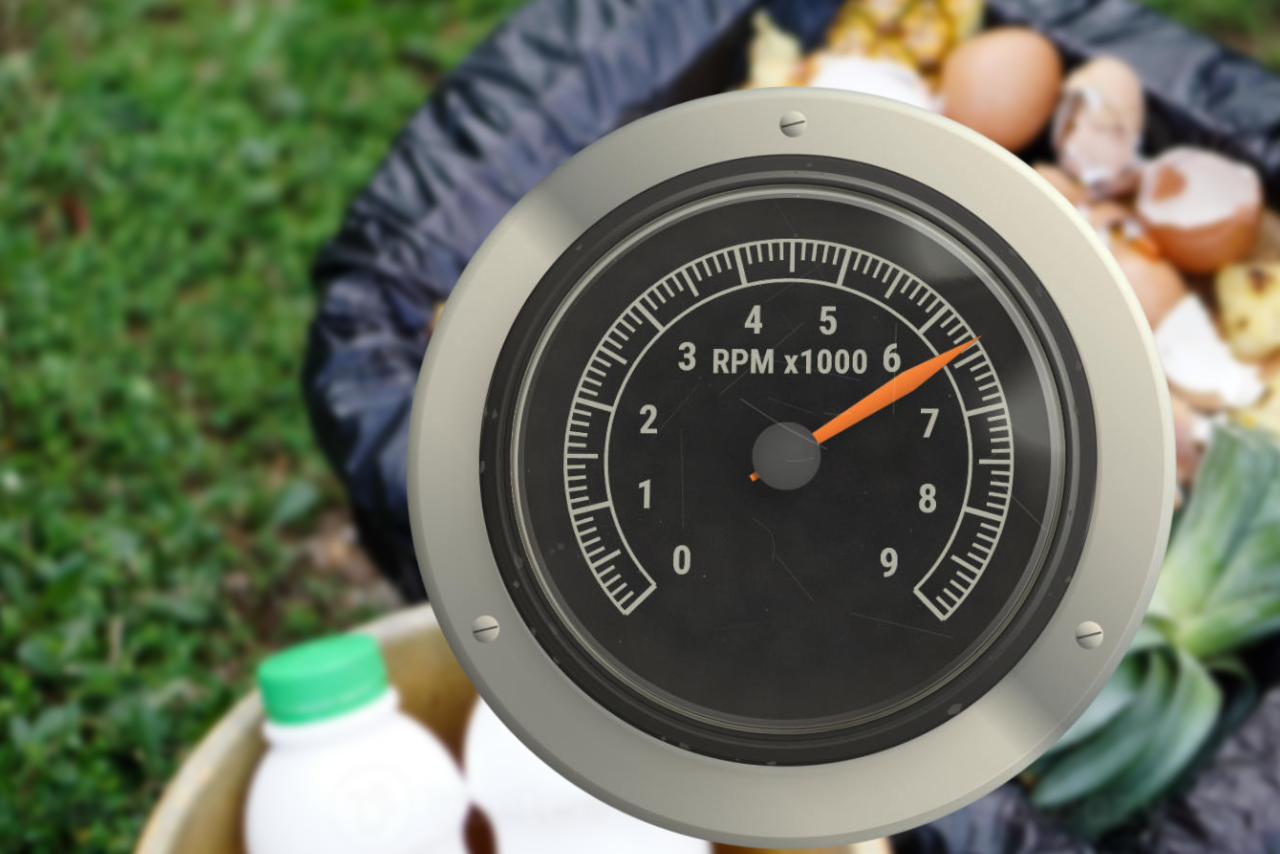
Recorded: value=6400 unit=rpm
